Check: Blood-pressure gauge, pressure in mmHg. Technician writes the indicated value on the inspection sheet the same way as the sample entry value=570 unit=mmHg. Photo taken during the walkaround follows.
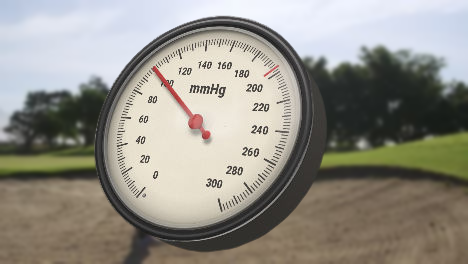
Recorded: value=100 unit=mmHg
